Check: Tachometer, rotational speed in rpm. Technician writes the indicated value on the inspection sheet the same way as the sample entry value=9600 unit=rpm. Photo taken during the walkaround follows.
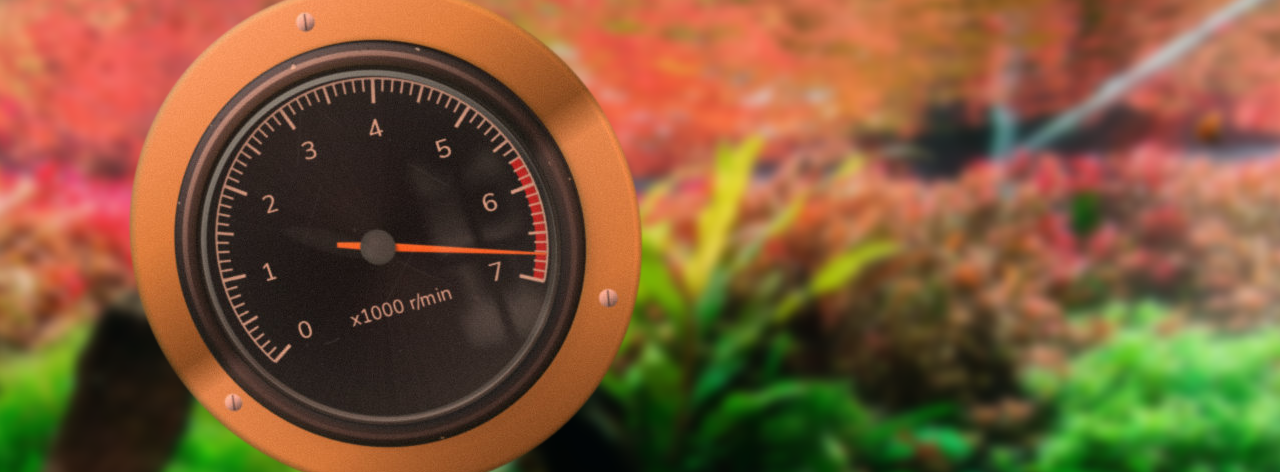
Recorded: value=6700 unit=rpm
